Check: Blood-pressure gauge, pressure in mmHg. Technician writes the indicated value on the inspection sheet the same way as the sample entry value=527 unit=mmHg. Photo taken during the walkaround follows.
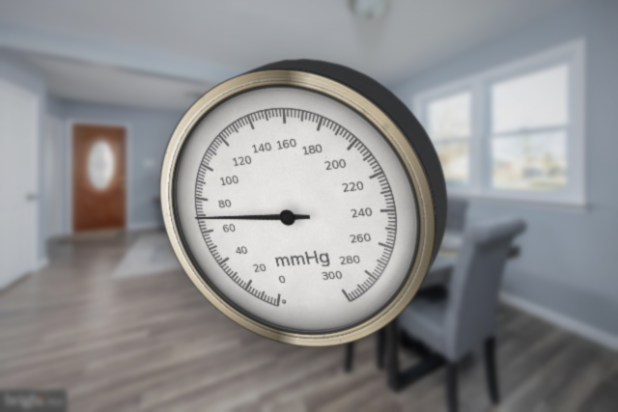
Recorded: value=70 unit=mmHg
